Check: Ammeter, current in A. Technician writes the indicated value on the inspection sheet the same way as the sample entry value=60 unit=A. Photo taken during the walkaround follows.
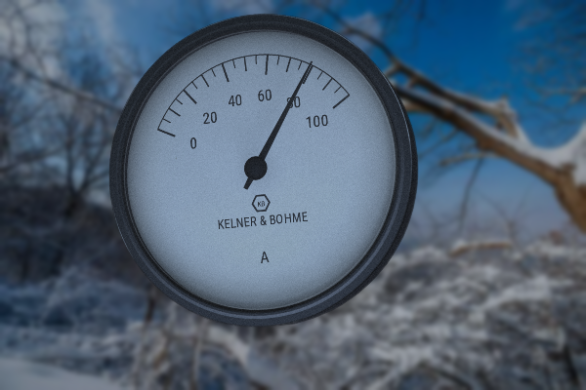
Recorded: value=80 unit=A
